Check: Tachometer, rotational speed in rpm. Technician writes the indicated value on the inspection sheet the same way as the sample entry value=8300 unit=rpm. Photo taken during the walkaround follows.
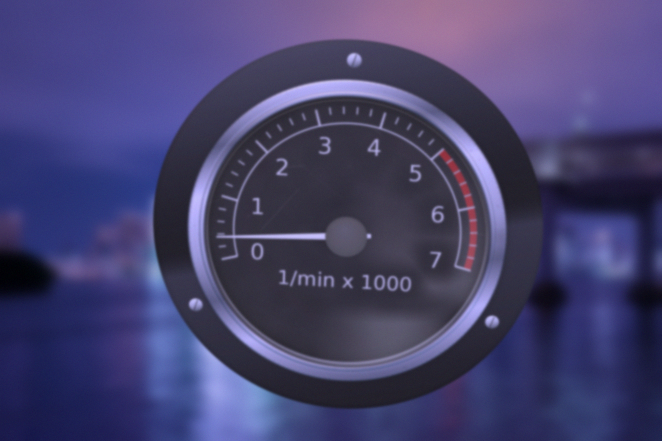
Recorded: value=400 unit=rpm
